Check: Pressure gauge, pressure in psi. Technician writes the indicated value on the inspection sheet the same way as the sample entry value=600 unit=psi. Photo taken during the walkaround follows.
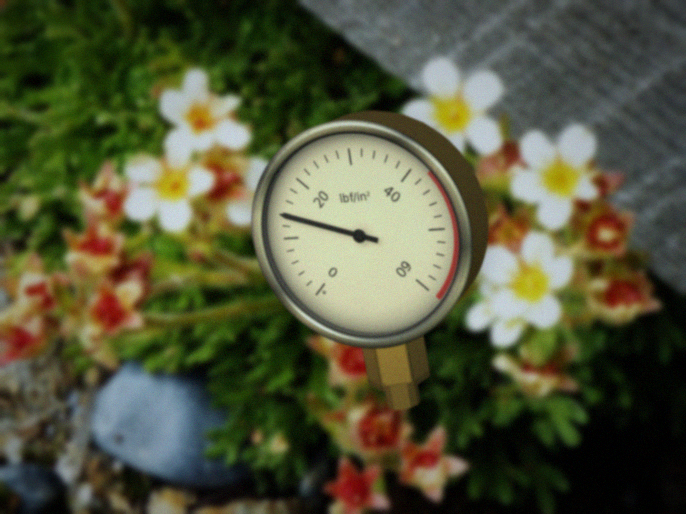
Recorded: value=14 unit=psi
